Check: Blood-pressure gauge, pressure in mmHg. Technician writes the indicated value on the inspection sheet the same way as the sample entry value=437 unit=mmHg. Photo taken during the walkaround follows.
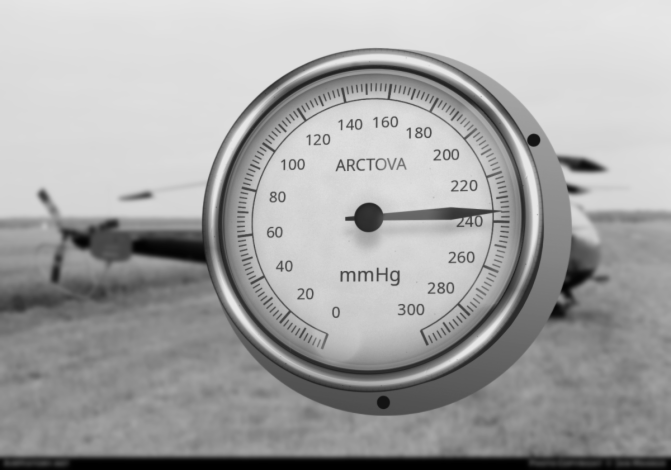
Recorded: value=236 unit=mmHg
